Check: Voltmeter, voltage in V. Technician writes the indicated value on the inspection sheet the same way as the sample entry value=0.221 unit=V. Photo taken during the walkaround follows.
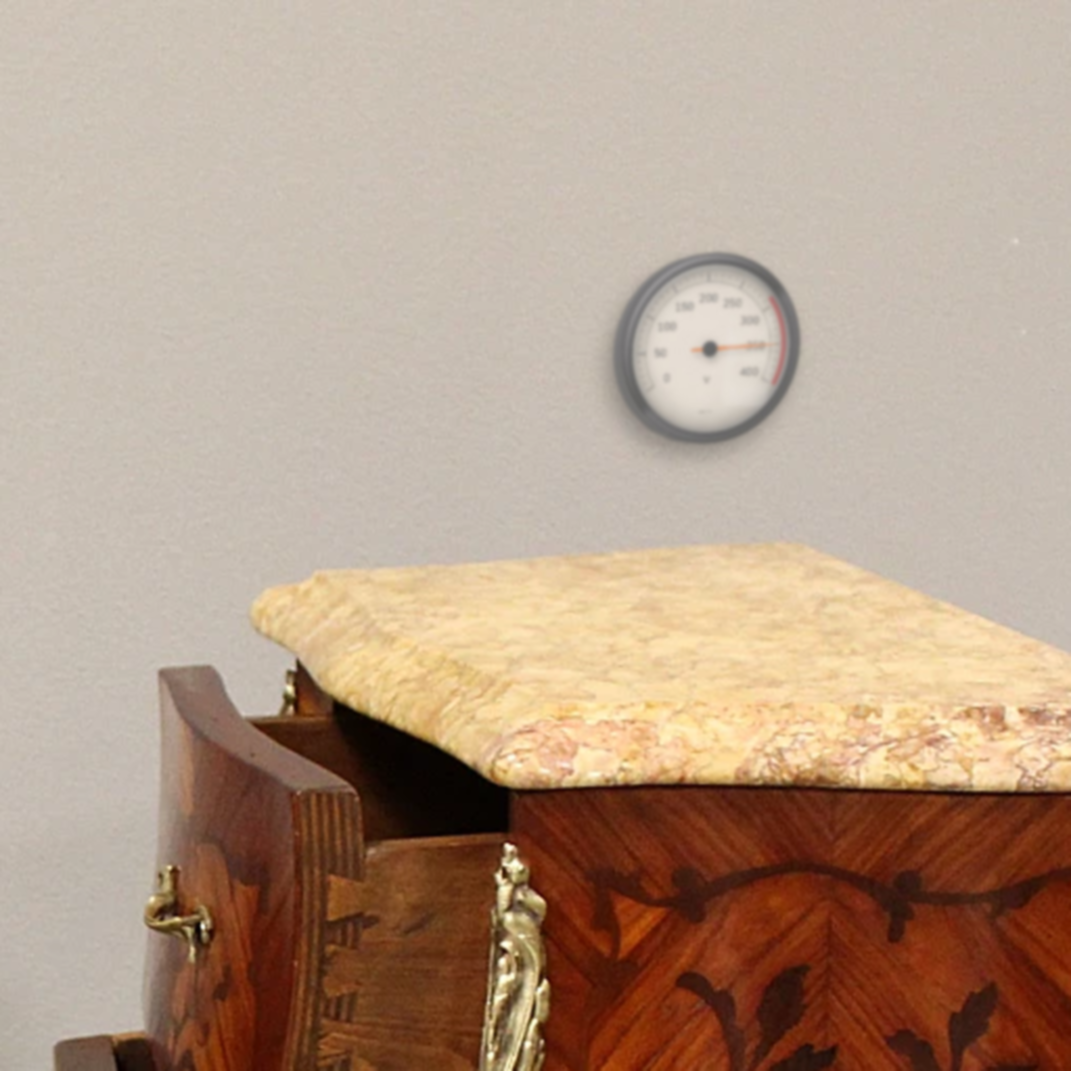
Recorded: value=350 unit=V
